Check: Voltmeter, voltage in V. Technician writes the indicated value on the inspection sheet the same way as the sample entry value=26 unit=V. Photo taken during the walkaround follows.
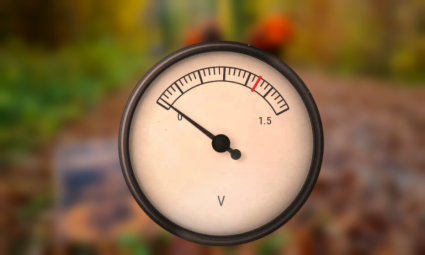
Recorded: value=0.05 unit=V
